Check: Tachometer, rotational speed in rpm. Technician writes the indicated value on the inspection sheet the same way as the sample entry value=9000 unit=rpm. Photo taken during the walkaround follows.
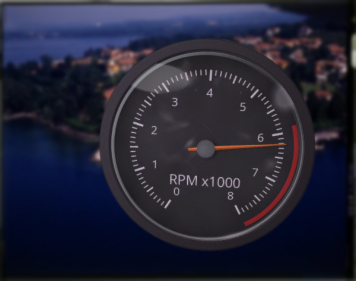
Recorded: value=6200 unit=rpm
